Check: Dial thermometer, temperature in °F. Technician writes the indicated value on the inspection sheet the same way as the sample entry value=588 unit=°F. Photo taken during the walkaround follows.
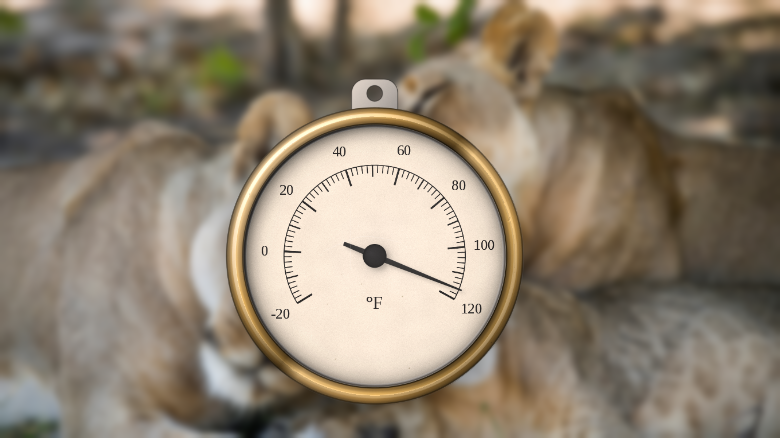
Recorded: value=116 unit=°F
